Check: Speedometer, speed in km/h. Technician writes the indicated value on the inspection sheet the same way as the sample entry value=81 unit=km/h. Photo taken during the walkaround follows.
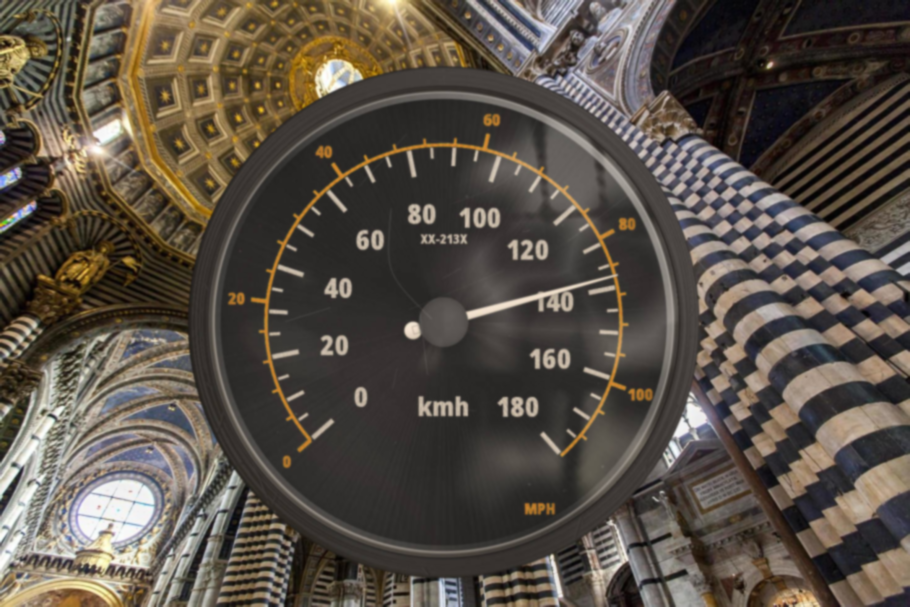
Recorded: value=137.5 unit=km/h
